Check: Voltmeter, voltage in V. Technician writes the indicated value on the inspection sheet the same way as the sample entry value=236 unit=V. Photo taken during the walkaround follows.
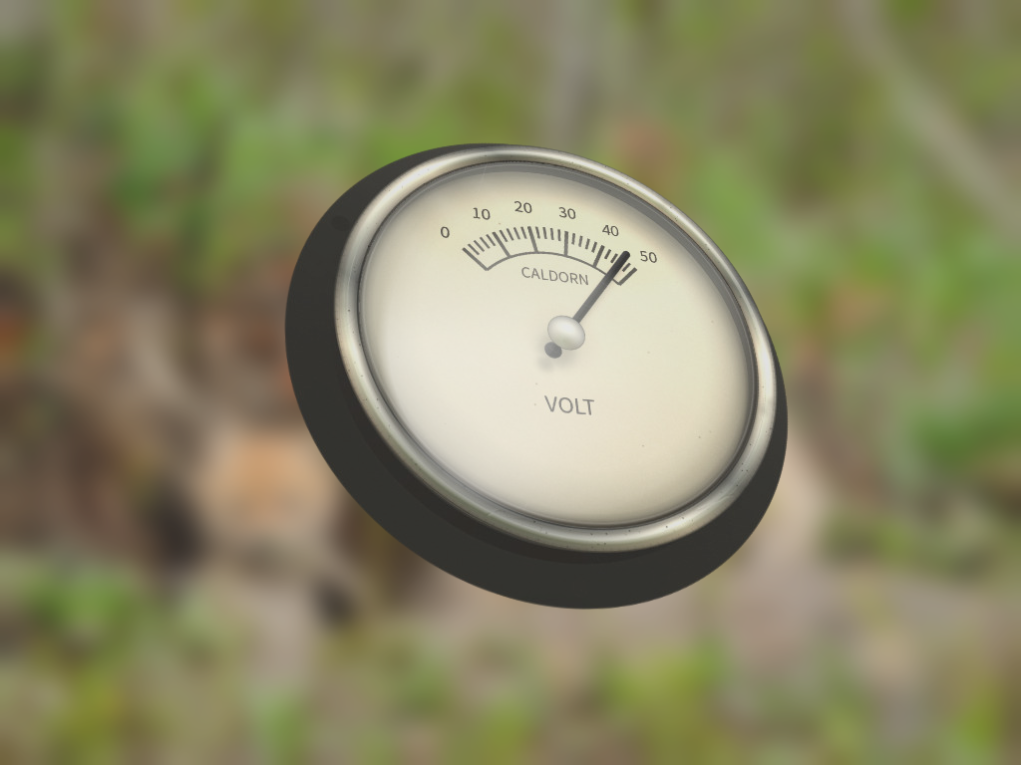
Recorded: value=46 unit=V
